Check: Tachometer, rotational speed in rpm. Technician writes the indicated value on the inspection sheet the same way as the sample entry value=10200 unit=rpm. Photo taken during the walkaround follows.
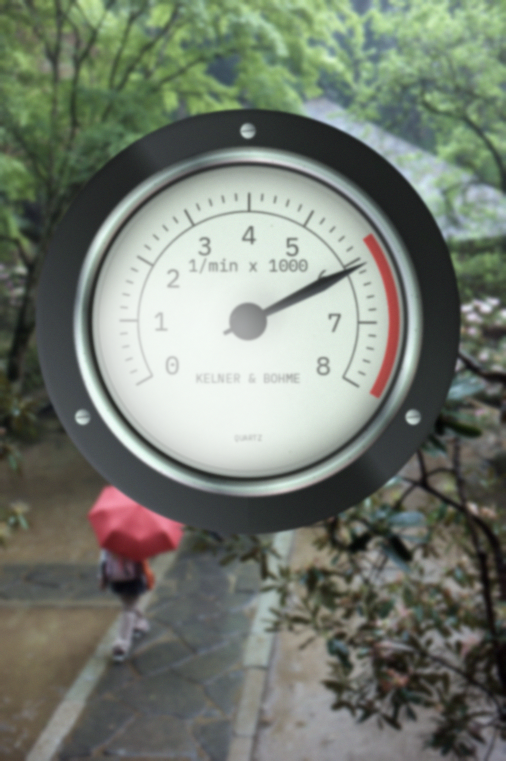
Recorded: value=6100 unit=rpm
